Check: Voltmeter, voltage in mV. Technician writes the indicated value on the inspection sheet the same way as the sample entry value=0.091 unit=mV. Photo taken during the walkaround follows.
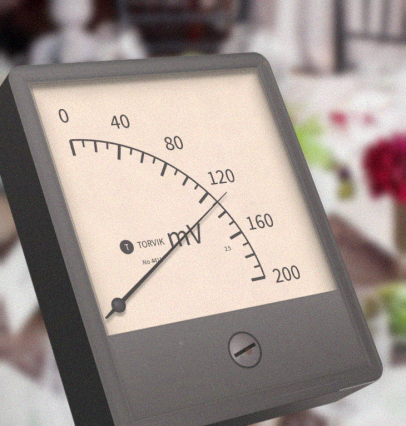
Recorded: value=130 unit=mV
